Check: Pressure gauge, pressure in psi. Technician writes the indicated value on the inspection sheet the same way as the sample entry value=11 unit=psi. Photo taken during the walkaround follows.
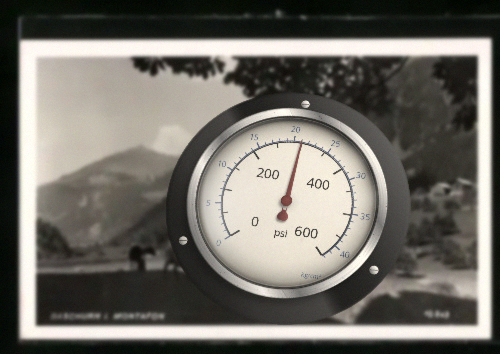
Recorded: value=300 unit=psi
